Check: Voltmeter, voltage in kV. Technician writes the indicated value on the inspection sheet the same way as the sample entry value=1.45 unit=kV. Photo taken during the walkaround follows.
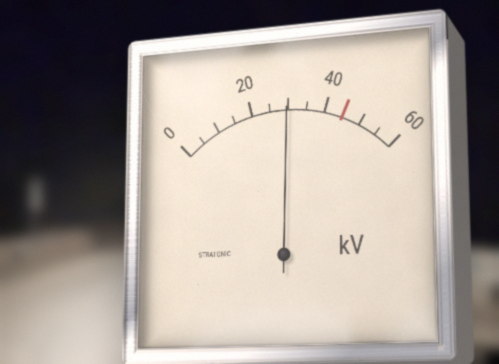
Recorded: value=30 unit=kV
